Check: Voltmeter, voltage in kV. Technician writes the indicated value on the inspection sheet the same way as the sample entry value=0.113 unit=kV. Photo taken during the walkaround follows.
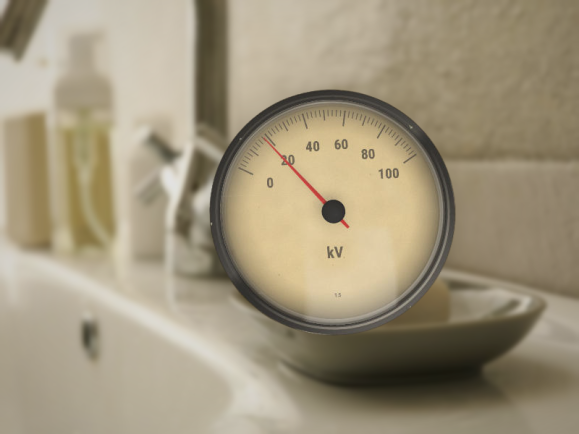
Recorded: value=18 unit=kV
